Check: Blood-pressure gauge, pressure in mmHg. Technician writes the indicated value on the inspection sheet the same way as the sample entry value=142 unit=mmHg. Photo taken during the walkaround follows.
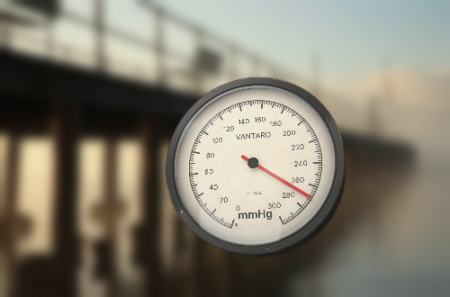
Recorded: value=270 unit=mmHg
